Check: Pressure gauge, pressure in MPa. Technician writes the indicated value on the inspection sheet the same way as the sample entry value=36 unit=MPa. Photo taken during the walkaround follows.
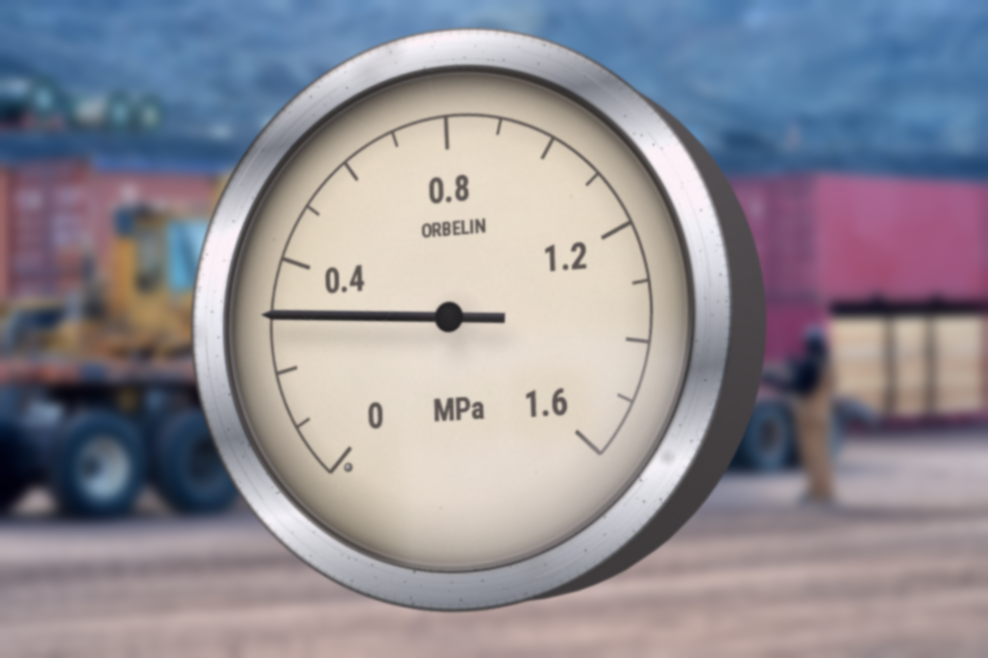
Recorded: value=0.3 unit=MPa
